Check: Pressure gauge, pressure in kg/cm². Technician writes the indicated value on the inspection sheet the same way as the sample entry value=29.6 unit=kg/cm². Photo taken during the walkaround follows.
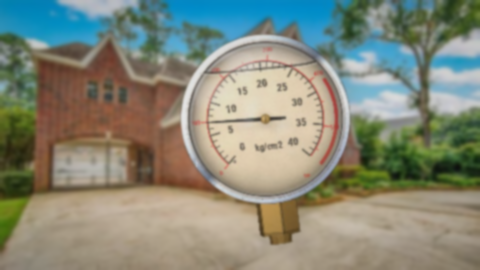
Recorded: value=7 unit=kg/cm²
